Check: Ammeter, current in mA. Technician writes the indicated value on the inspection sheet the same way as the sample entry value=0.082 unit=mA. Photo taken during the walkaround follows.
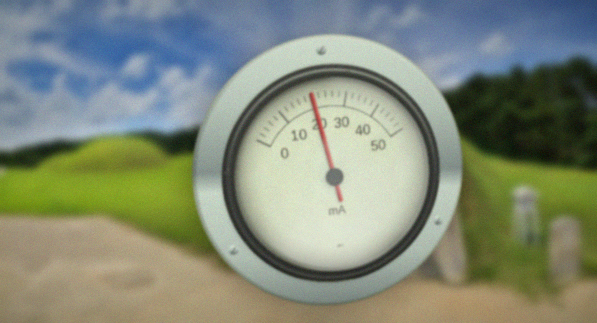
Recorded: value=20 unit=mA
